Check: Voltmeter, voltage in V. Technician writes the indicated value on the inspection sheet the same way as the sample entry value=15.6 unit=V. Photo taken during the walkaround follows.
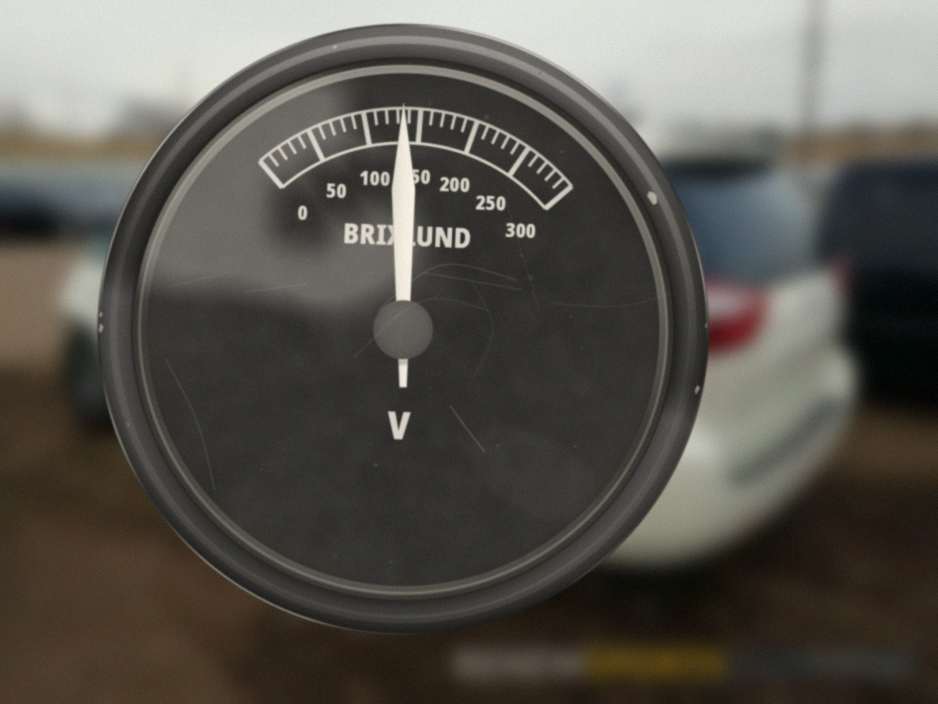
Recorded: value=135 unit=V
